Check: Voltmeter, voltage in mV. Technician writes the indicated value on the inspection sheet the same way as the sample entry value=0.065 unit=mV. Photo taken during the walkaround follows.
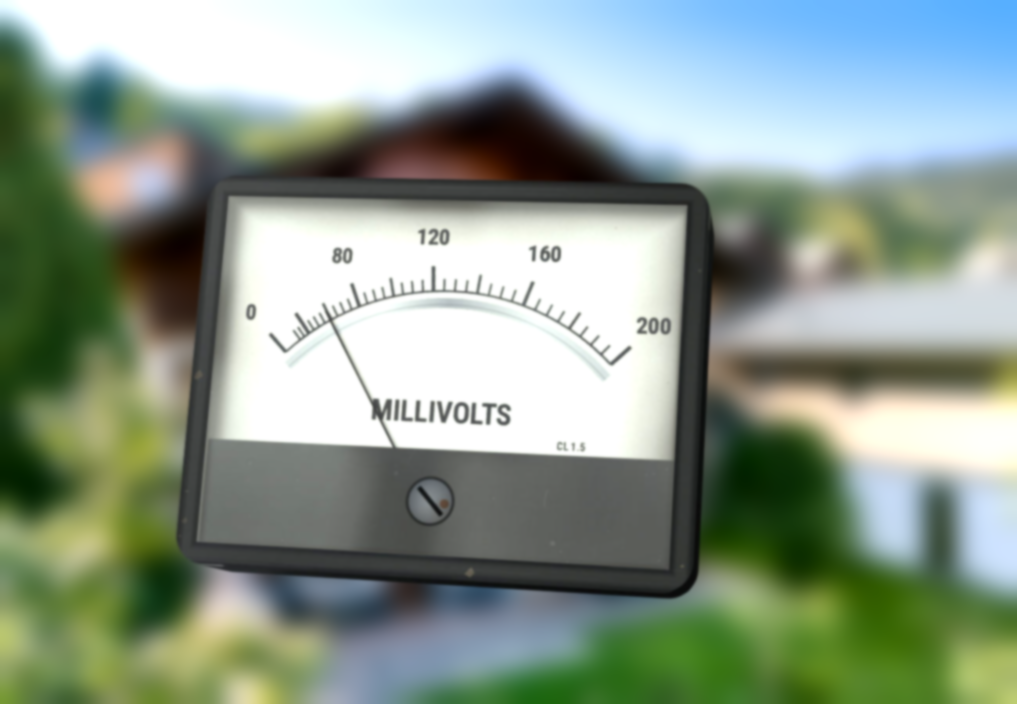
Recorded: value=60 unit=mV
